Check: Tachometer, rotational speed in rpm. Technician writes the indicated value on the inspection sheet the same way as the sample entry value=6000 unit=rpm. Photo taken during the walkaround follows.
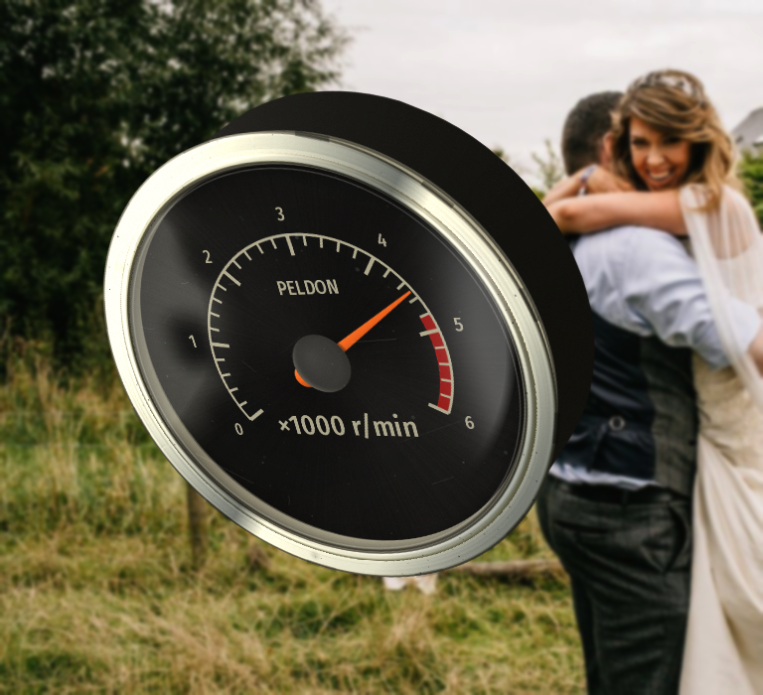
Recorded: value=4500 unit=rpm
